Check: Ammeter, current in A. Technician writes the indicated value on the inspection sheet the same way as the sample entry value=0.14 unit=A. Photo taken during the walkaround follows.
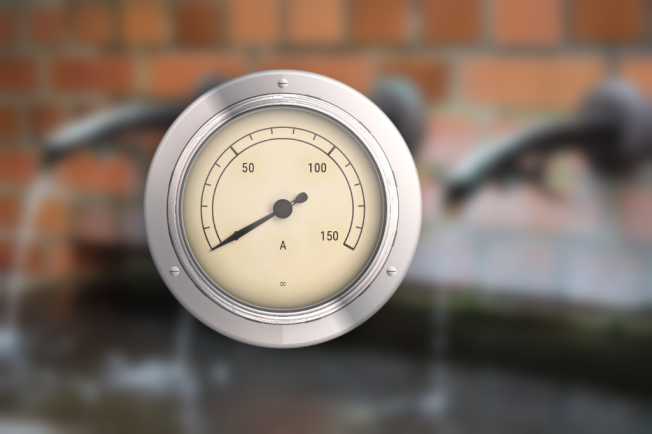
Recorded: value=0 unit=A
